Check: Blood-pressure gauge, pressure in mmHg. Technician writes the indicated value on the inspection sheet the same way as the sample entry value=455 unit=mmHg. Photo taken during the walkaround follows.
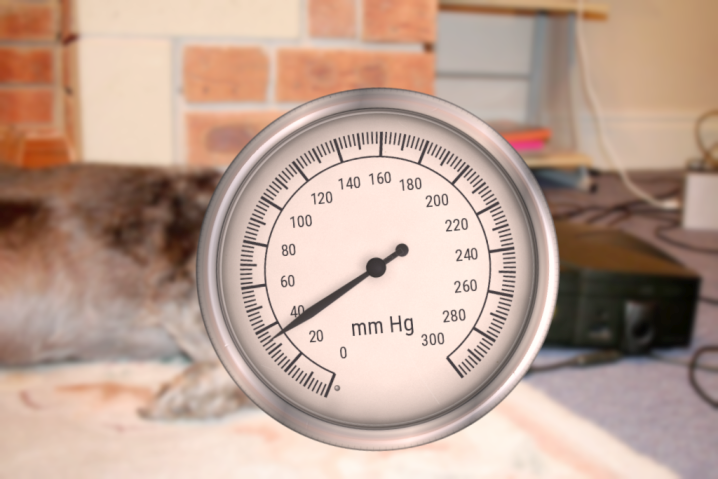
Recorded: value=34 unit=mmHg
